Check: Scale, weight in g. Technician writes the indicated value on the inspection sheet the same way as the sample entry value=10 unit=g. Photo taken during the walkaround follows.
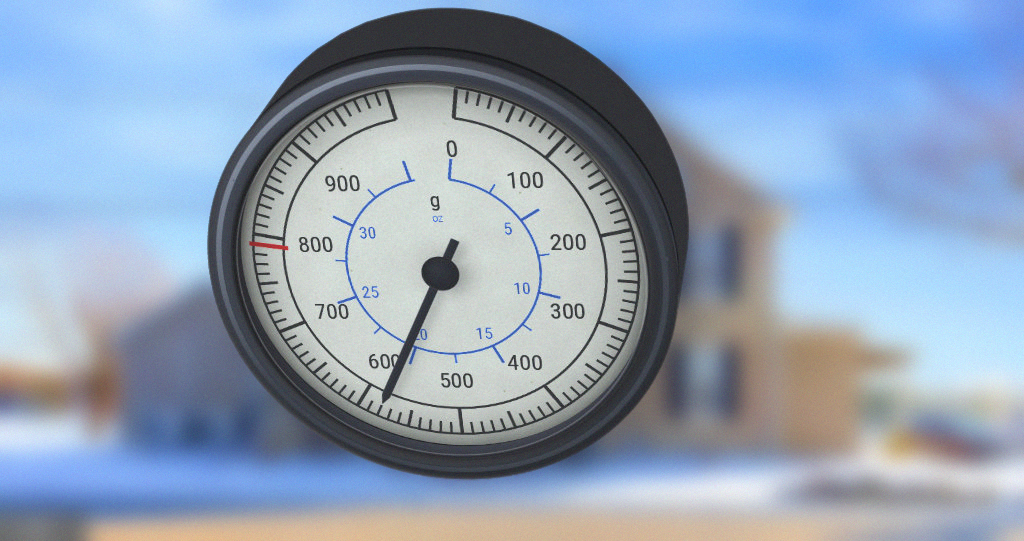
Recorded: value=580 unit=g
